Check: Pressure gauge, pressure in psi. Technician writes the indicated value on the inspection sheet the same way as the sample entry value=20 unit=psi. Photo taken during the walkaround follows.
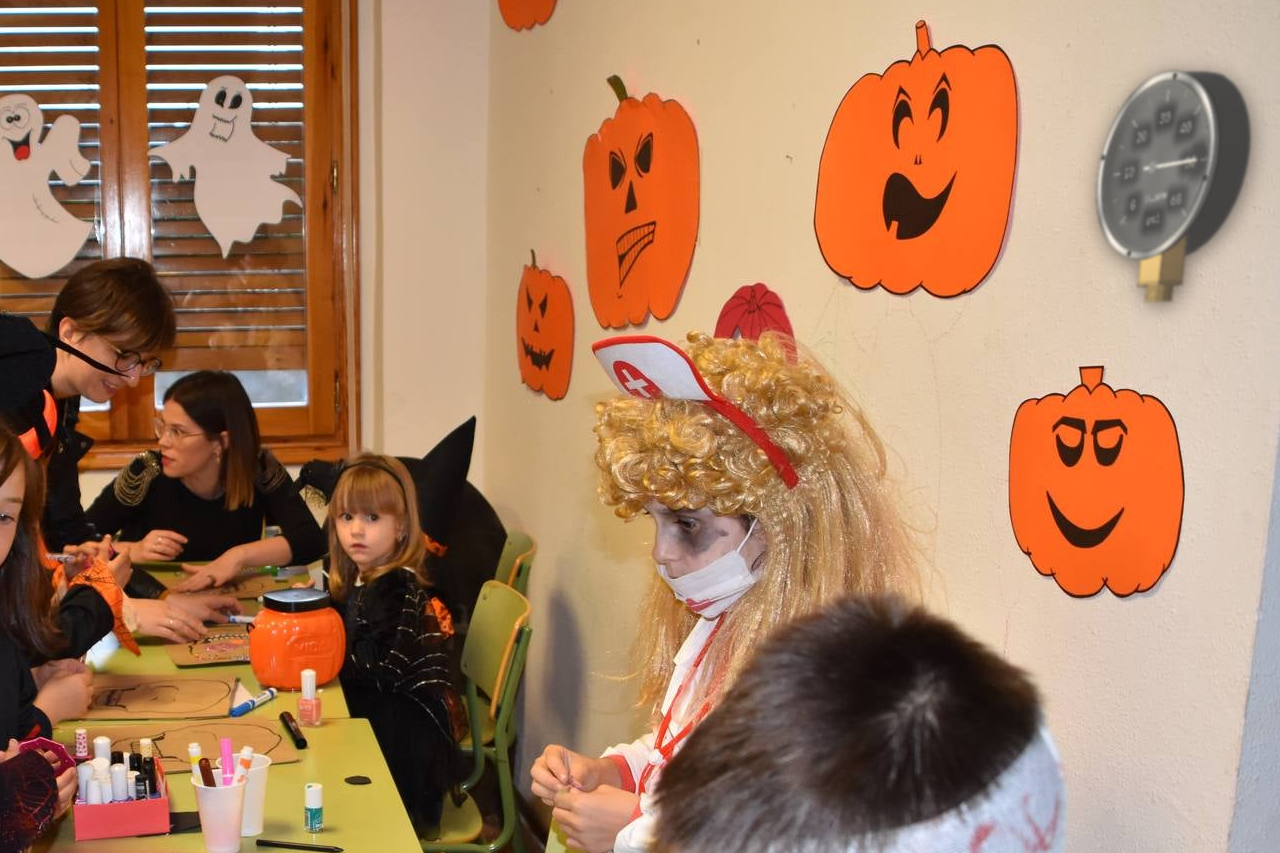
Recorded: value=50 unit=psi
